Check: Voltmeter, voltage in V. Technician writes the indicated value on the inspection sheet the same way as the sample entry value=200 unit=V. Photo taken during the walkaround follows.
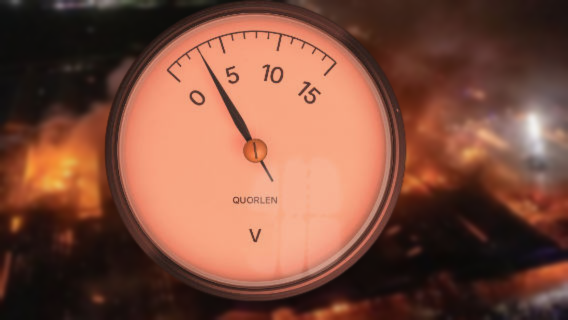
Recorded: value=3 unit=V
